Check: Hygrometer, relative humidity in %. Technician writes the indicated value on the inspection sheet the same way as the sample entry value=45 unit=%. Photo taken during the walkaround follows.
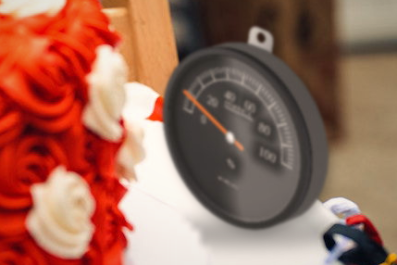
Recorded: value=10 unit=%
